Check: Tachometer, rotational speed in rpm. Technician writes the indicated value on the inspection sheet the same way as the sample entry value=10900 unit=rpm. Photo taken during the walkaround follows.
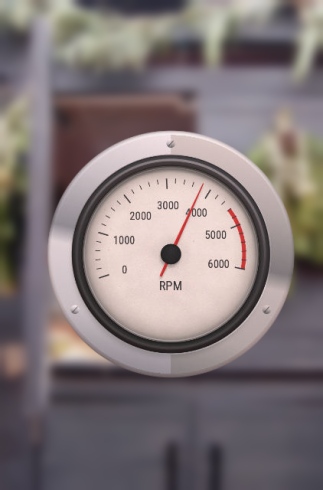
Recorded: value=3800 unit=rpm
